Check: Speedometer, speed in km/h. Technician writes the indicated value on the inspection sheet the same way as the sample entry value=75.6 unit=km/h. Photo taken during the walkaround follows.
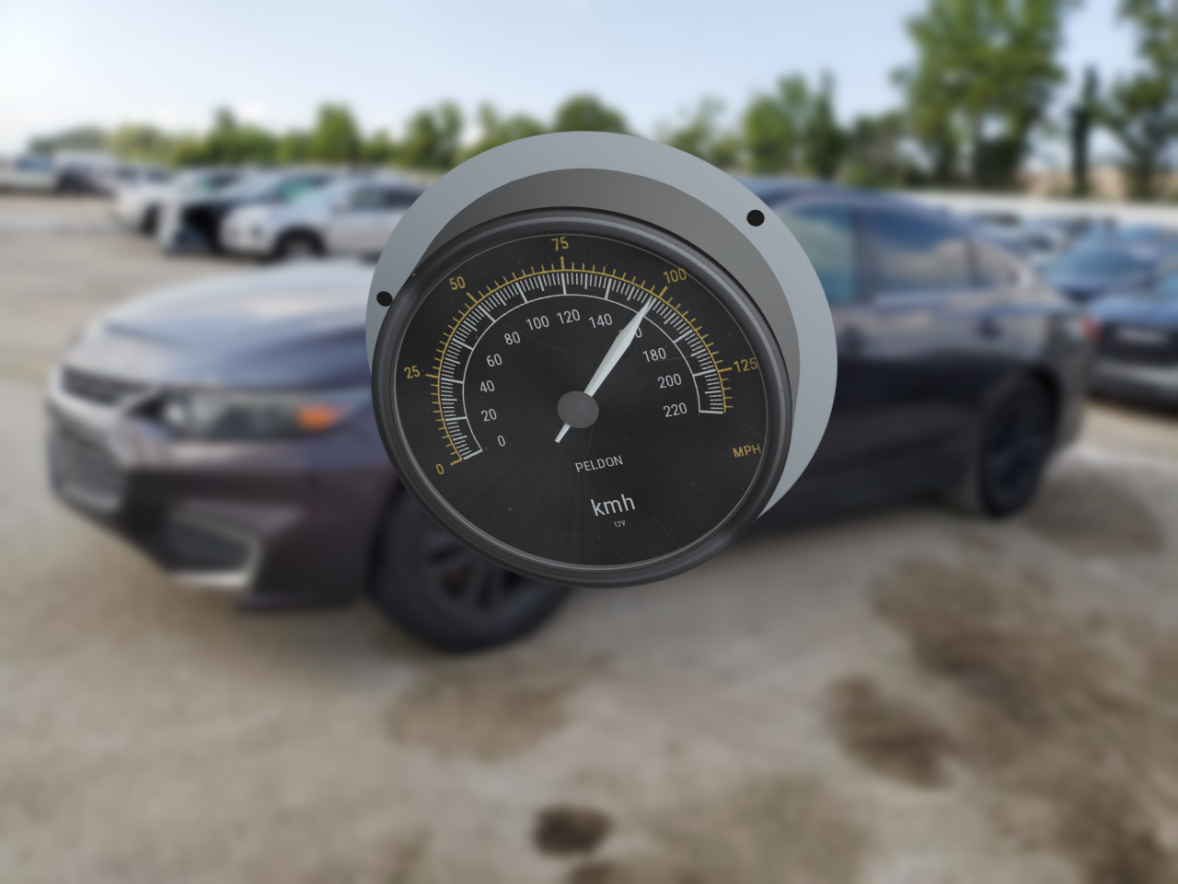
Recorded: value=158 unit=km/h
